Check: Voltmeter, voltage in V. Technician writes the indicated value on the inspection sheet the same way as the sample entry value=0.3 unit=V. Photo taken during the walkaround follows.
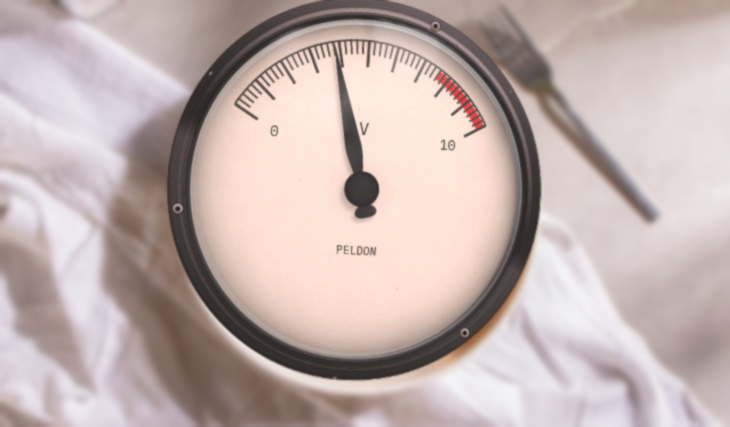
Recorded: value=3.8 unit=V
